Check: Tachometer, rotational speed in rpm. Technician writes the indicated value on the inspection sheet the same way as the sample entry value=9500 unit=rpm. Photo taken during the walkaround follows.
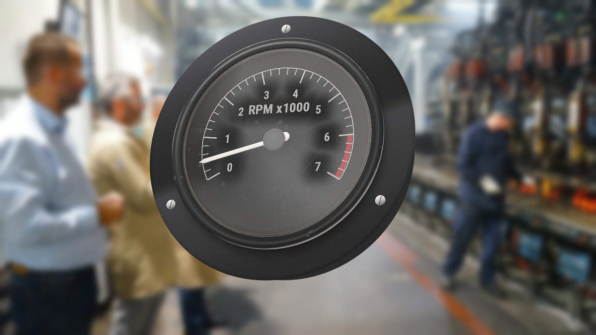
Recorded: value=400 unit=rpm
